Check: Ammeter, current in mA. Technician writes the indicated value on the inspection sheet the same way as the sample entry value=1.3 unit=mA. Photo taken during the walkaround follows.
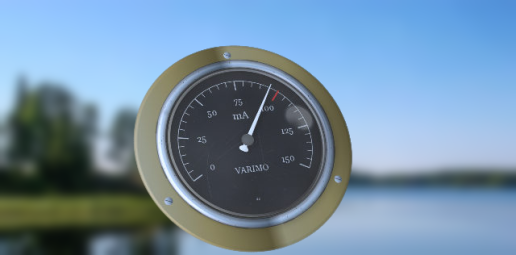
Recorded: value=95 unit=mA
